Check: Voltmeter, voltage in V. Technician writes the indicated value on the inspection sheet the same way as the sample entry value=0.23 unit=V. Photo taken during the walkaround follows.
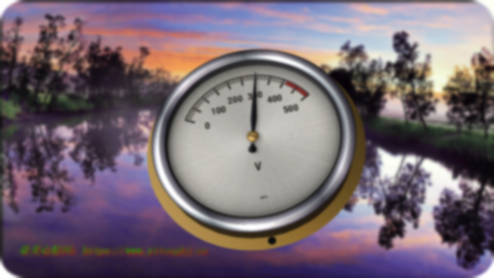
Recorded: value=300 unit=V
